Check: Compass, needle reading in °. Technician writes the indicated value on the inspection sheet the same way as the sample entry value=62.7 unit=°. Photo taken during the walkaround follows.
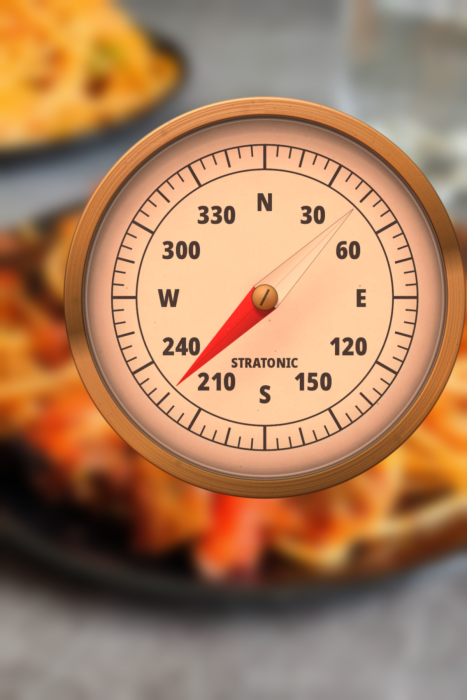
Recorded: value=225 unit=°
